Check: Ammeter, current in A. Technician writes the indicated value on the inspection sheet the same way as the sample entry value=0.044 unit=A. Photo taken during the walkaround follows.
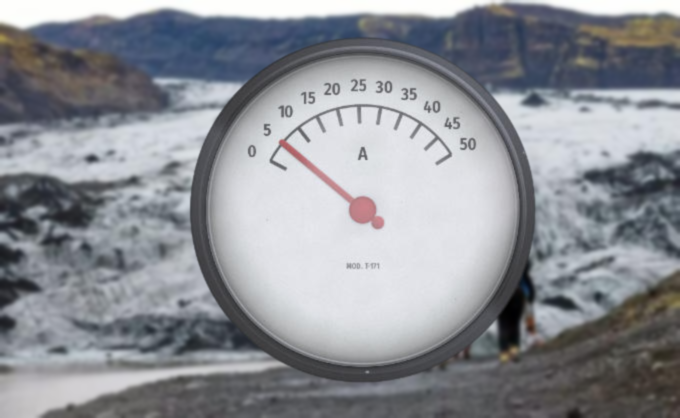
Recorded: value=5 unit=A
